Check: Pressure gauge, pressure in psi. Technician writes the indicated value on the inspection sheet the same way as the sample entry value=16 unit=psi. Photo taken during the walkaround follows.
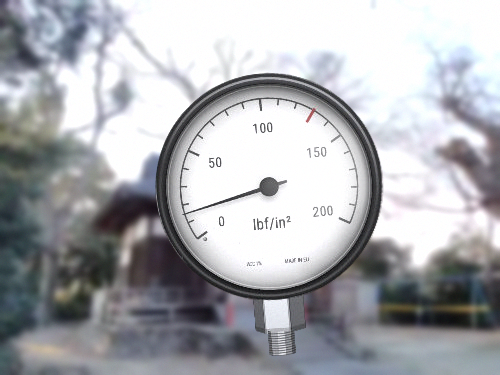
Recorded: value=15 unit=psi
